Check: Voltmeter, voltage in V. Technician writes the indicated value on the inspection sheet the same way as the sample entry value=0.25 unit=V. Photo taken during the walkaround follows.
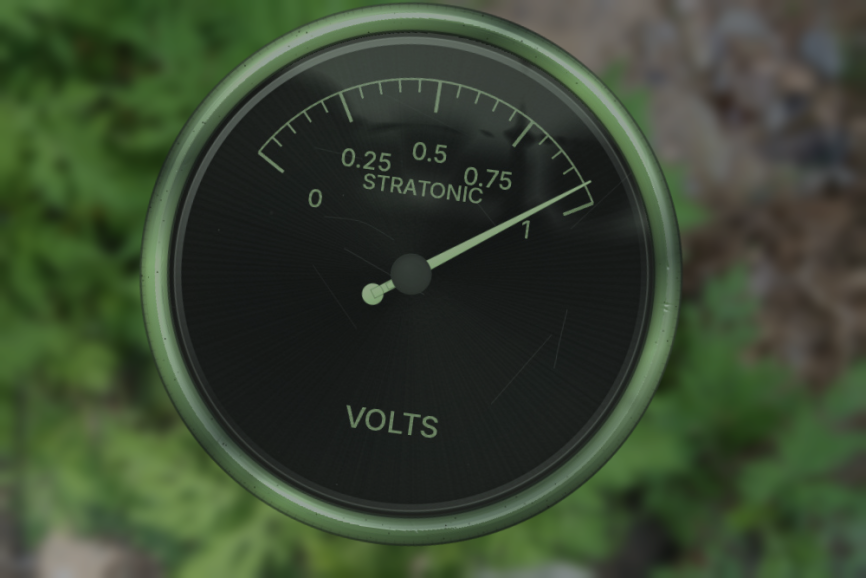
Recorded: value=0.95 unit=V
